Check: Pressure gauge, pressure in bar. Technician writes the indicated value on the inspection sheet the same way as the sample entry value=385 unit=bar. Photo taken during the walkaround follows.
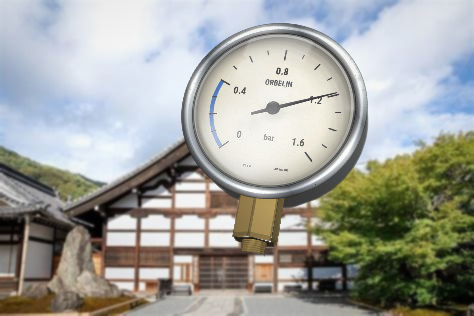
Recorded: value=1.2 unit=bar
